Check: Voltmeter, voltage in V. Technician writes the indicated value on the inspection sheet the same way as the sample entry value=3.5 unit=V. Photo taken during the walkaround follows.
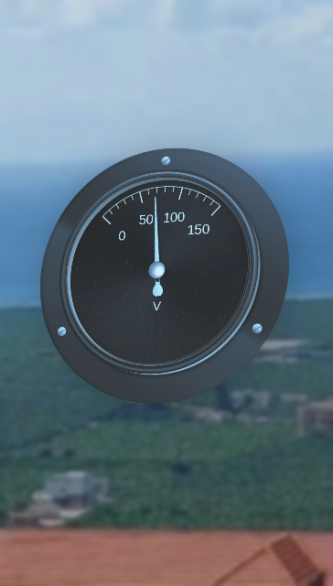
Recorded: value=70 unit=V
